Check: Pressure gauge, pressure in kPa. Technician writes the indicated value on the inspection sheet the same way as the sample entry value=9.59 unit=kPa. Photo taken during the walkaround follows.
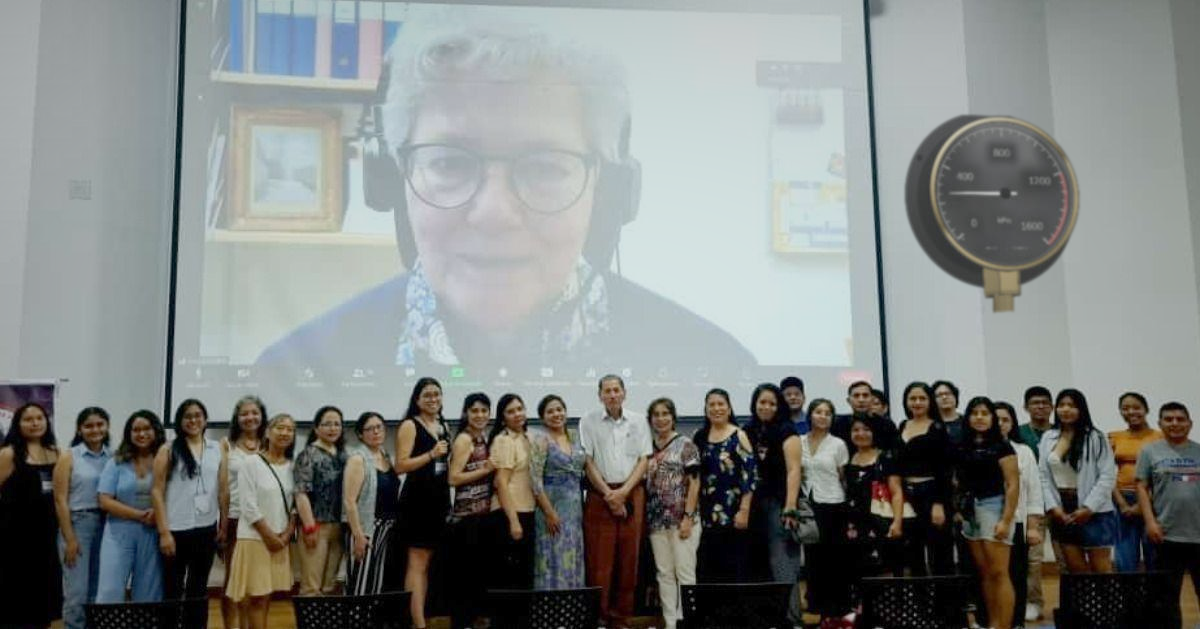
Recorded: value=250 unit=kPa
